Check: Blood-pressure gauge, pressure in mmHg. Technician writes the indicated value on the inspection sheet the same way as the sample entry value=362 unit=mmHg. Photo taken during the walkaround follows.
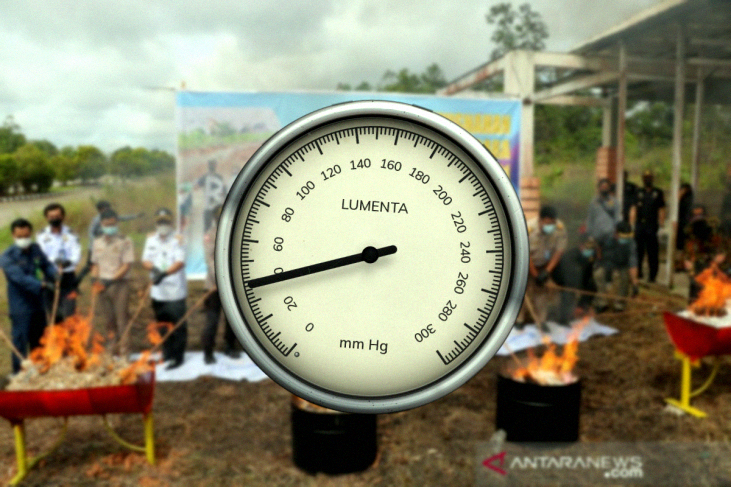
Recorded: value=38 unit=mmHg
